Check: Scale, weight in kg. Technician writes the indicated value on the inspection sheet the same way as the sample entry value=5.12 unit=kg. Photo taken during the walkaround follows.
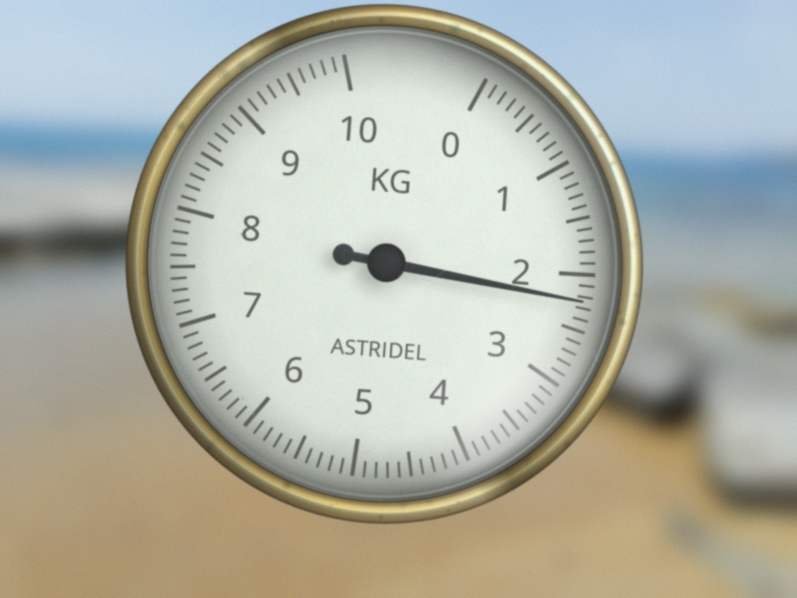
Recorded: value=2.25 unit=kg
